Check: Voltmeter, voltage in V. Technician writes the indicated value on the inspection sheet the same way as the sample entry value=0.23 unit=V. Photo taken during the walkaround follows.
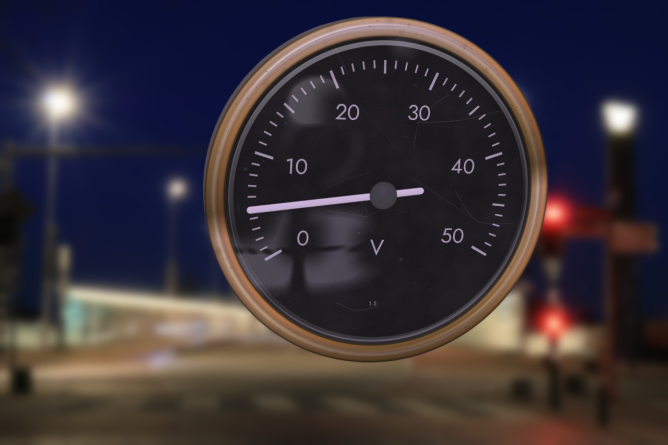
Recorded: value=5 unit=V
